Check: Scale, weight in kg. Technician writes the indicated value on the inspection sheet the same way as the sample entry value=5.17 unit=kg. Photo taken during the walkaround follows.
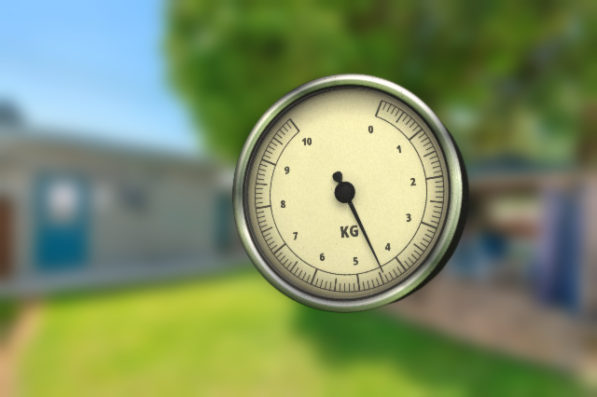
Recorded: value=4.4 unit=kg
